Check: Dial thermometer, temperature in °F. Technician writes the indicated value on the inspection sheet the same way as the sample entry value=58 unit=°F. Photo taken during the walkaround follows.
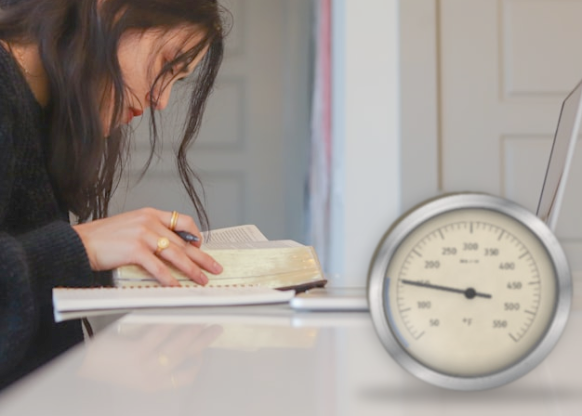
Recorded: value=150 unit=°F
